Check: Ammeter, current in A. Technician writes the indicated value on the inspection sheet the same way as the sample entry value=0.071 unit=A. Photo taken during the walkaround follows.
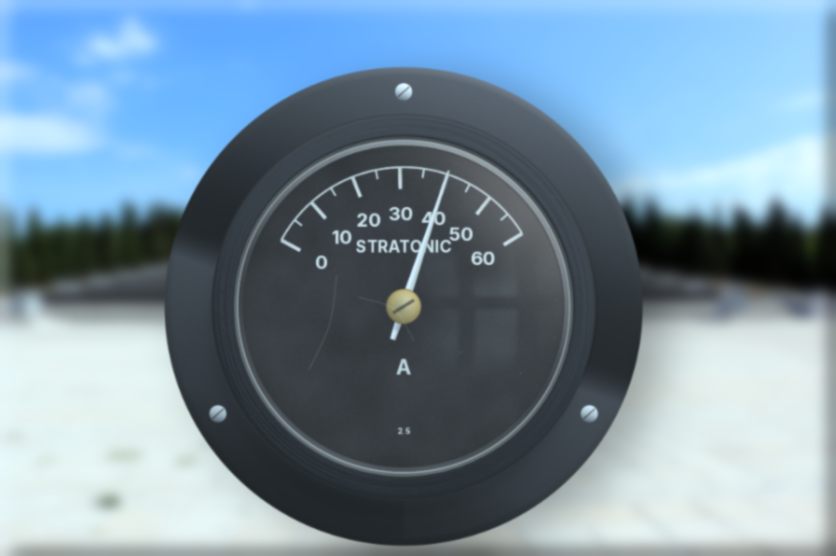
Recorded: value=40 unit=A
